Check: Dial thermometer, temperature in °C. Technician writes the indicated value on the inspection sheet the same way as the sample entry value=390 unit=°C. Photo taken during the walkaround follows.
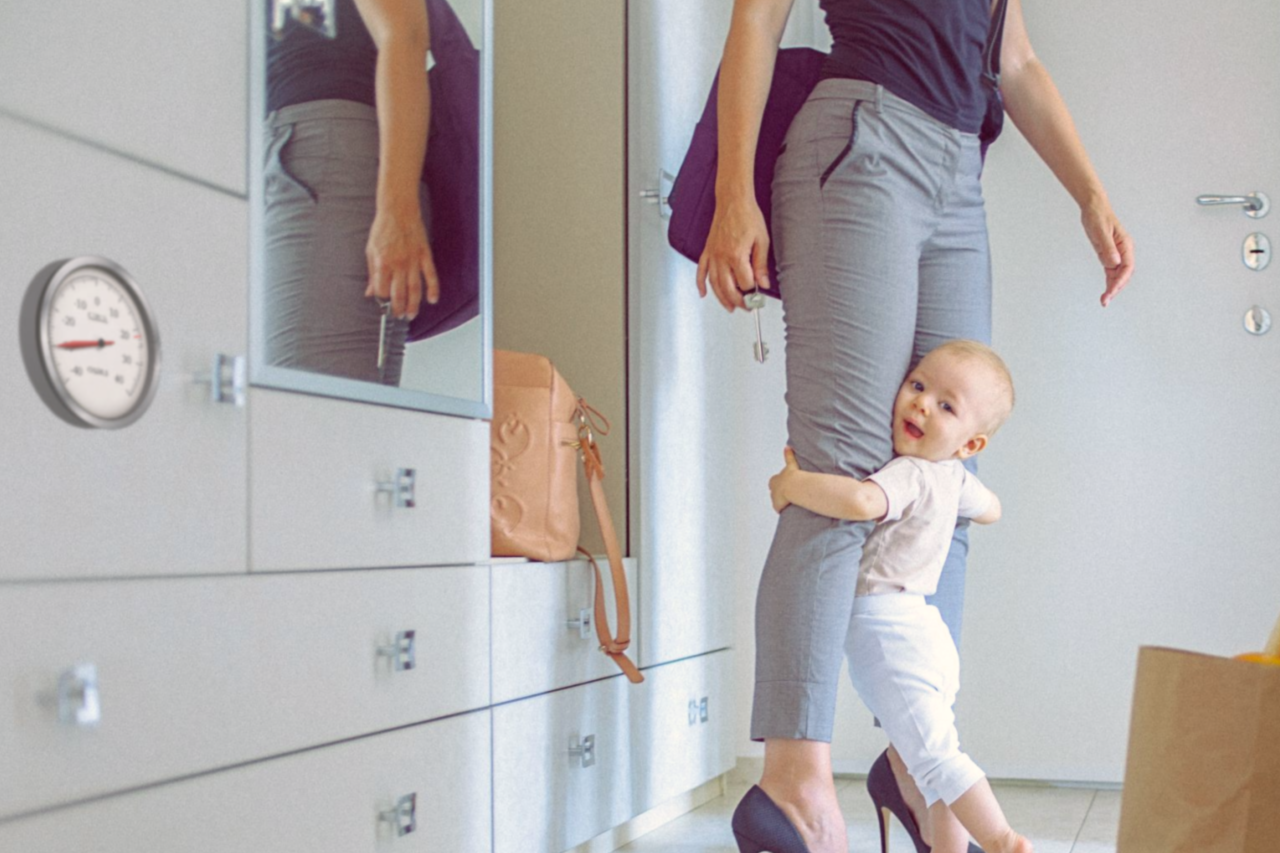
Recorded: value=-30 unit=°C
